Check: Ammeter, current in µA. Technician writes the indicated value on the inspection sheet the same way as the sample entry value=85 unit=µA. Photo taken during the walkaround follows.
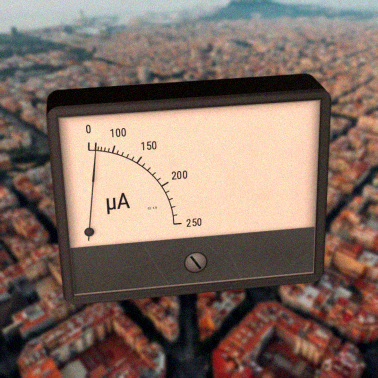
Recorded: value=50 unit=µA
